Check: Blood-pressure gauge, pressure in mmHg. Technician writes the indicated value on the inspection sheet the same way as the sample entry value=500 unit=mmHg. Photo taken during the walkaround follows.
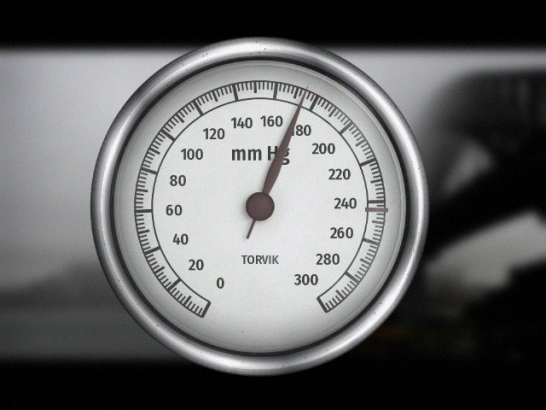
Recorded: value=174 unit=mmHg
